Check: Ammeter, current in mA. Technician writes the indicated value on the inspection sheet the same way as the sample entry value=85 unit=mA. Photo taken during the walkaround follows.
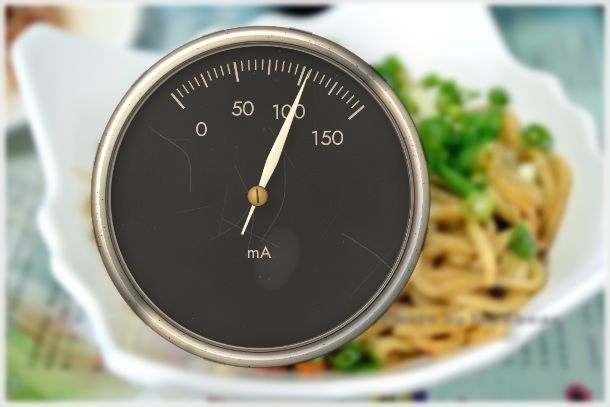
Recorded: value=105 unit=mA
